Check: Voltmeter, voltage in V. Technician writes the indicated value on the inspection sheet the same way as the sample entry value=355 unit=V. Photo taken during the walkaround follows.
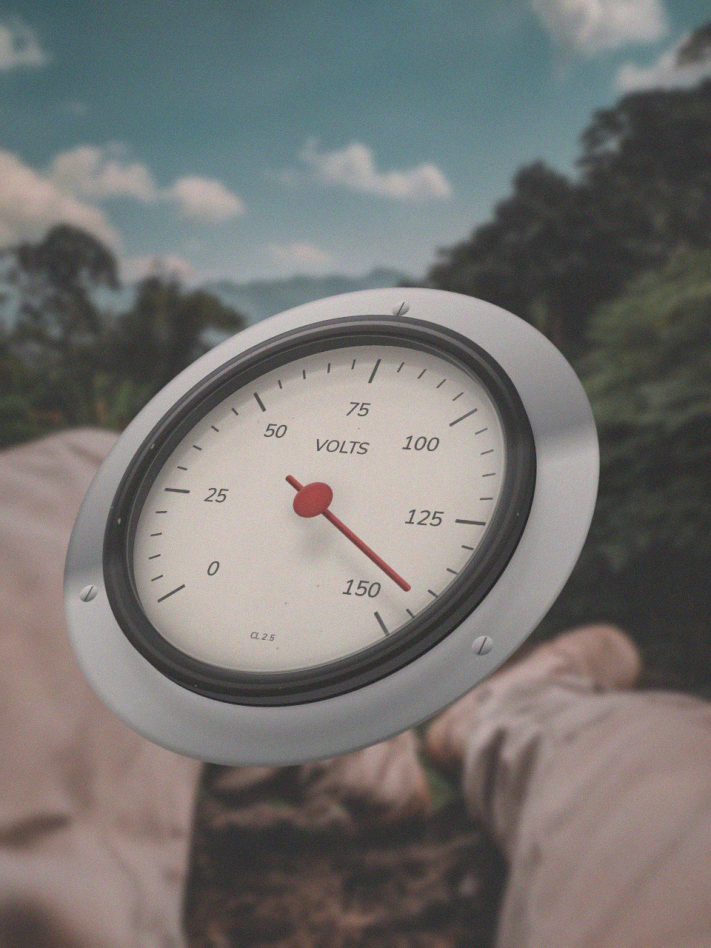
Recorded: value=142.5 unit=V
